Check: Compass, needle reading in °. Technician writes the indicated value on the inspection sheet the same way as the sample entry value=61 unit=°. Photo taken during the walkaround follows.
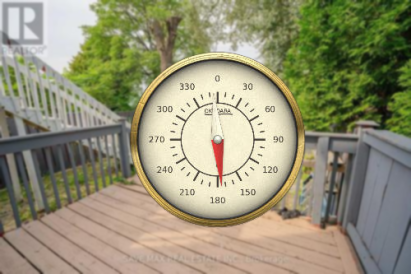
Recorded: value=175 unit=°
